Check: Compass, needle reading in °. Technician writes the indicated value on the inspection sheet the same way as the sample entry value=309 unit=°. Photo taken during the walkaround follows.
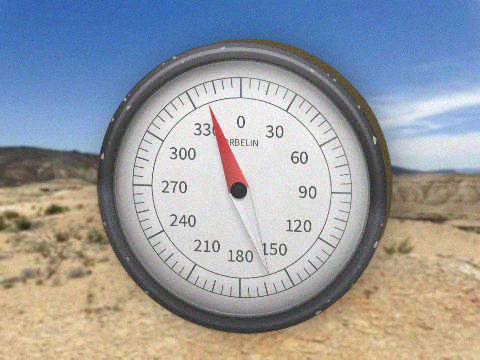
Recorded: value=340 unit=°
